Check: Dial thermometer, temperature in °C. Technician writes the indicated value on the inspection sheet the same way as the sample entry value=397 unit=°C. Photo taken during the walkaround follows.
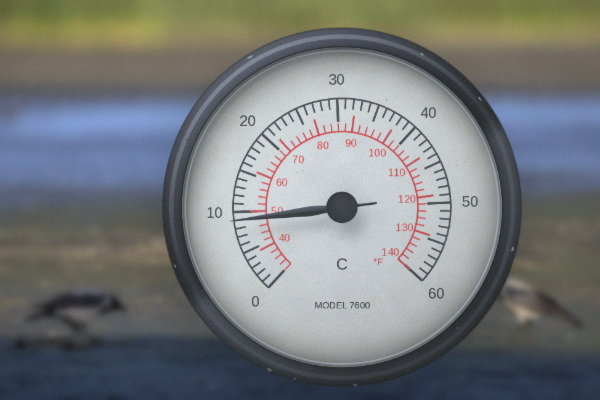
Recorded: value=9 unit=°C
